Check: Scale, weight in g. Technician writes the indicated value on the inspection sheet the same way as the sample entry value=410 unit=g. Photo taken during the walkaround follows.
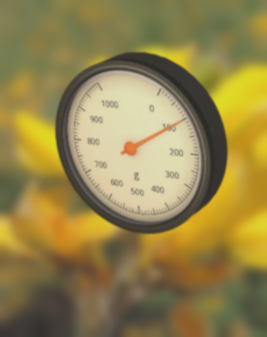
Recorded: value=100 unit=g
